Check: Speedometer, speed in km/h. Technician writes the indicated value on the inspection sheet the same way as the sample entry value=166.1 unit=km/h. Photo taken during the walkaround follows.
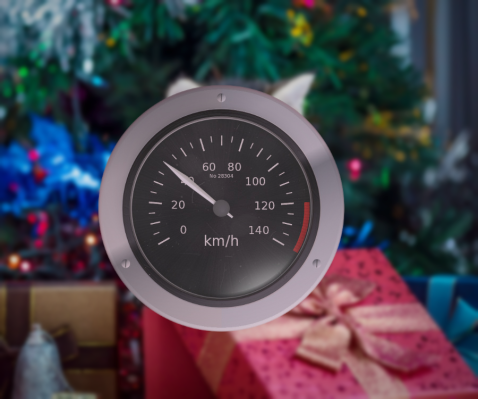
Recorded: value=40 unit=km/h
